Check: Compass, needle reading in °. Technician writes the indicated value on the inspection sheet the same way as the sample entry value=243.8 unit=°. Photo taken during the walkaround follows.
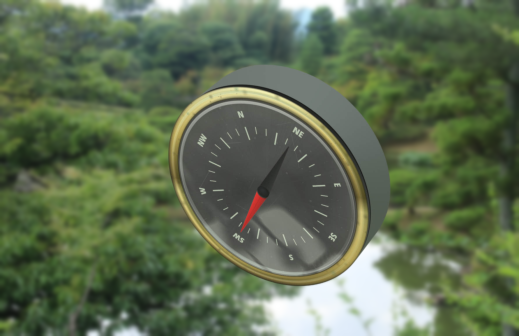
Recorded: value=225 unit=°
